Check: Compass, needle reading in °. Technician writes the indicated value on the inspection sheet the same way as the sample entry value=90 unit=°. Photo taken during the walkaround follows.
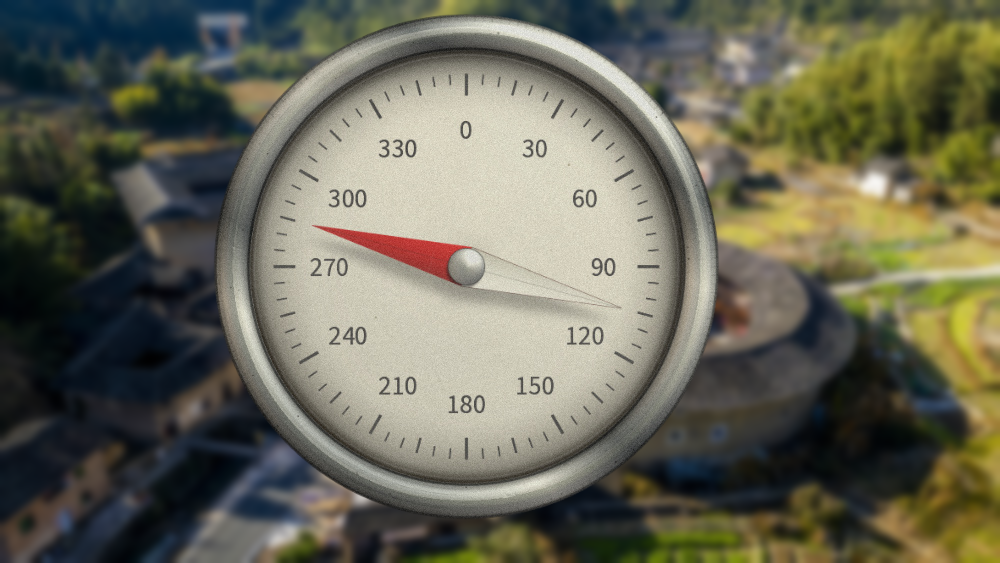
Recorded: value=285 unit=°
